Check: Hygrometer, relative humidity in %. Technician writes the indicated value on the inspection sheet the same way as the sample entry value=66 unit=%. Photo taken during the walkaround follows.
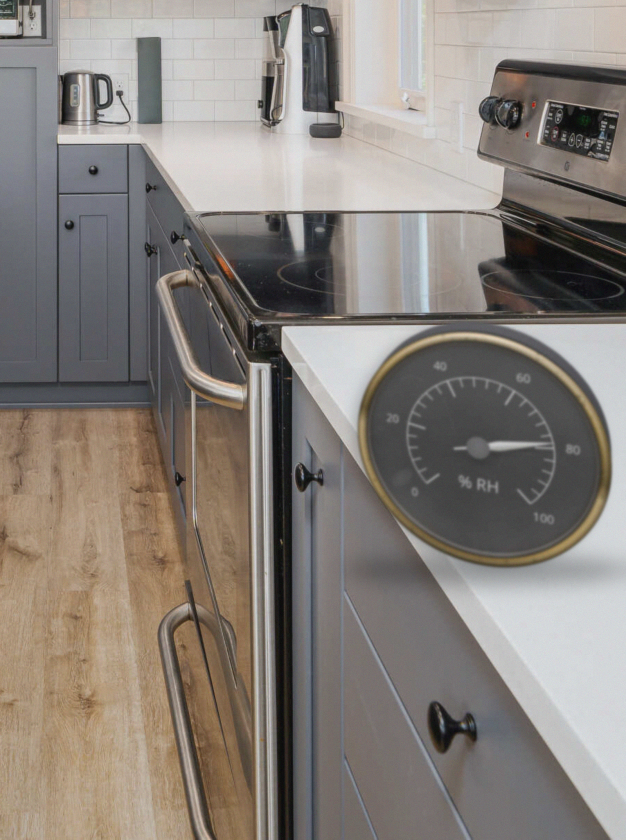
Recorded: value=78 unit=%
